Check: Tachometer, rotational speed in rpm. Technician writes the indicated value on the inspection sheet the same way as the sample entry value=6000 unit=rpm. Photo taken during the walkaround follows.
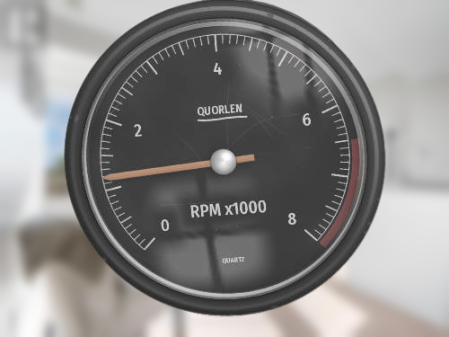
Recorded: value=1200 unit=rpm
